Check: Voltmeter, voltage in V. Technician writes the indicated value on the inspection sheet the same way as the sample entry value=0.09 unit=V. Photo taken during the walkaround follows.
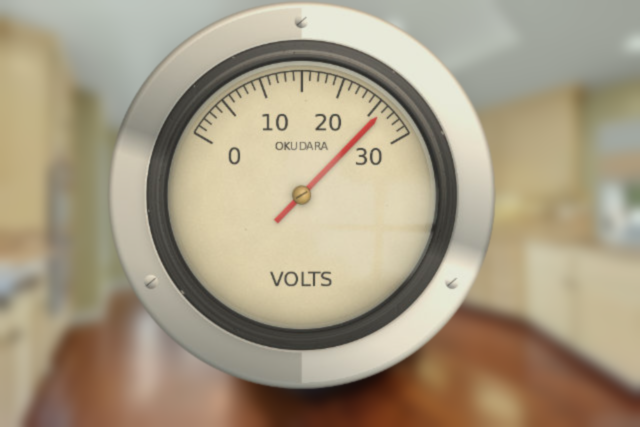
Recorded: value=26 unit=V
